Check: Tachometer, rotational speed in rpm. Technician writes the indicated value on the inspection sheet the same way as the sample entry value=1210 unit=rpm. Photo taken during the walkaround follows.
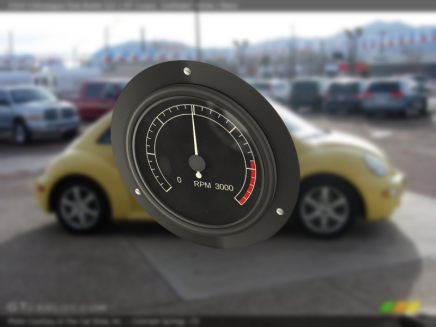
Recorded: value=1500 unit=rpm
